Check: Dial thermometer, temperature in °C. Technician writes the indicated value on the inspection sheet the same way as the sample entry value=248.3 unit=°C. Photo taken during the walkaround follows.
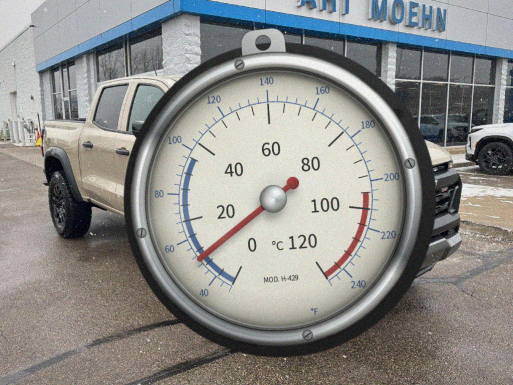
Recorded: value=10 unit=°C
